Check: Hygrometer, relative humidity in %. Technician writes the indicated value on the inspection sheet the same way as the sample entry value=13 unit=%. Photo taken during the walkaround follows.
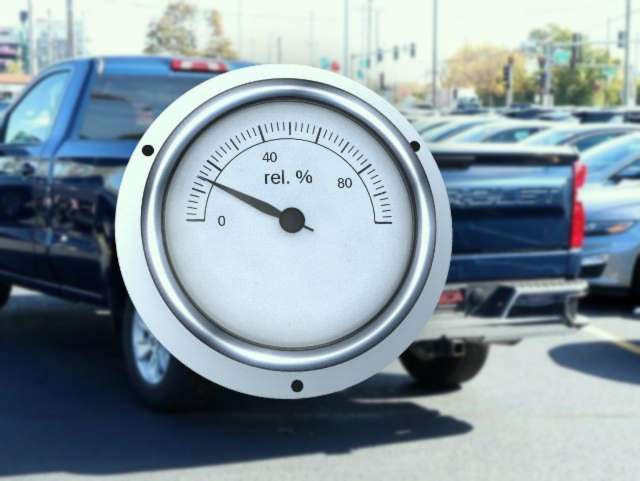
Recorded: value=14 unit=%
